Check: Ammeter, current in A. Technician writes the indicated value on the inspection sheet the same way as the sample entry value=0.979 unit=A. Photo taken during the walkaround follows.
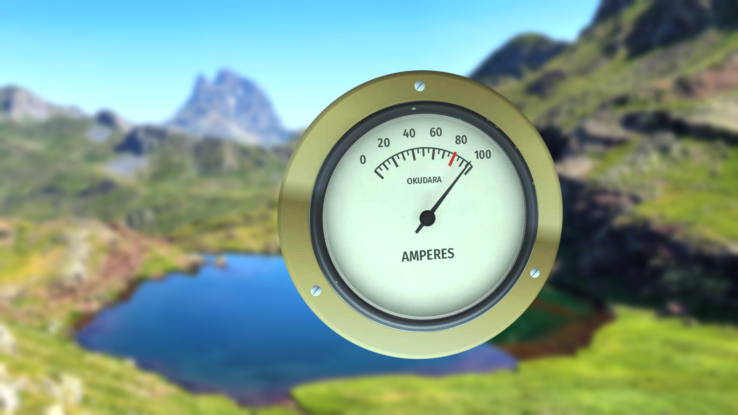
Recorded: value=95 unit=A
